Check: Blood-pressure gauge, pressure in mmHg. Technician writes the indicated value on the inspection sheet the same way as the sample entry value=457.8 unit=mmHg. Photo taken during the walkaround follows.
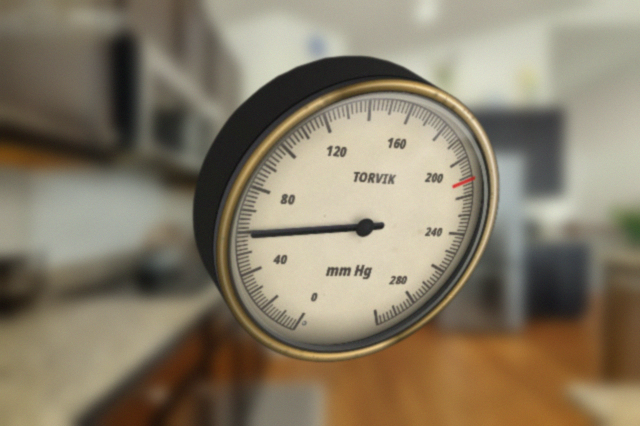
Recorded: value=60 unit=mmHg
